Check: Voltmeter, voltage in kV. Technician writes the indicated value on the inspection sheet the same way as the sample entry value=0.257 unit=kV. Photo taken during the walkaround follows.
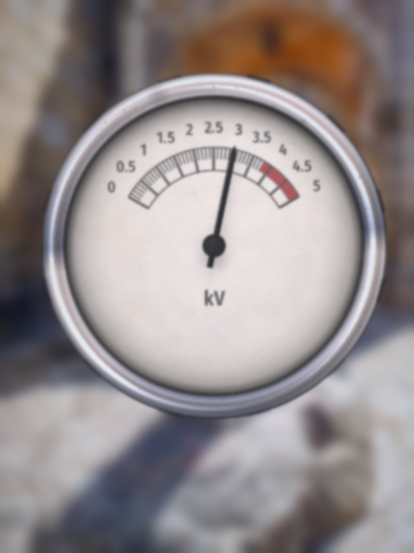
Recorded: value=3 unit=kV
